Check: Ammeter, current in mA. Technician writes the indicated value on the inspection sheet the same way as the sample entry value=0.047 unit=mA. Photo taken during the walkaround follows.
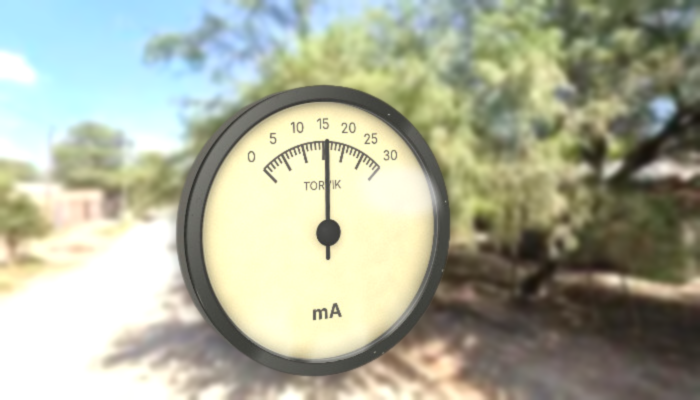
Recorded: value=15 unit=mA
